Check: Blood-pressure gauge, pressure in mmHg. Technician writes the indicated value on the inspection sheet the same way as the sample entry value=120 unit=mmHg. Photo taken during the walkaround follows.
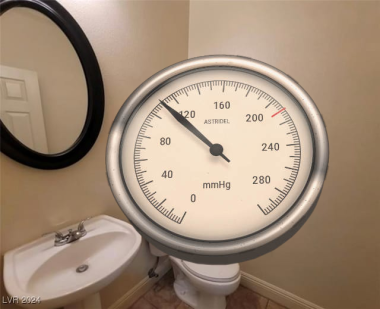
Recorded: value=110 unit=mmHg
